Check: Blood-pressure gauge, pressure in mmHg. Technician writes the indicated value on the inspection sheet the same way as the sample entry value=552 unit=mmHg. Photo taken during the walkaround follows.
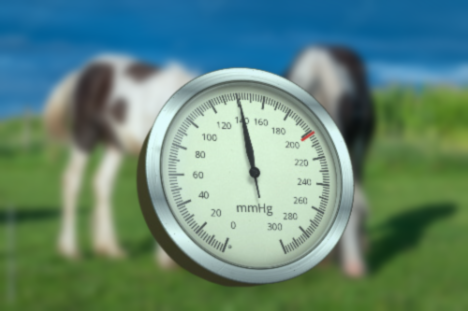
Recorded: value=140 unit=mmHg
